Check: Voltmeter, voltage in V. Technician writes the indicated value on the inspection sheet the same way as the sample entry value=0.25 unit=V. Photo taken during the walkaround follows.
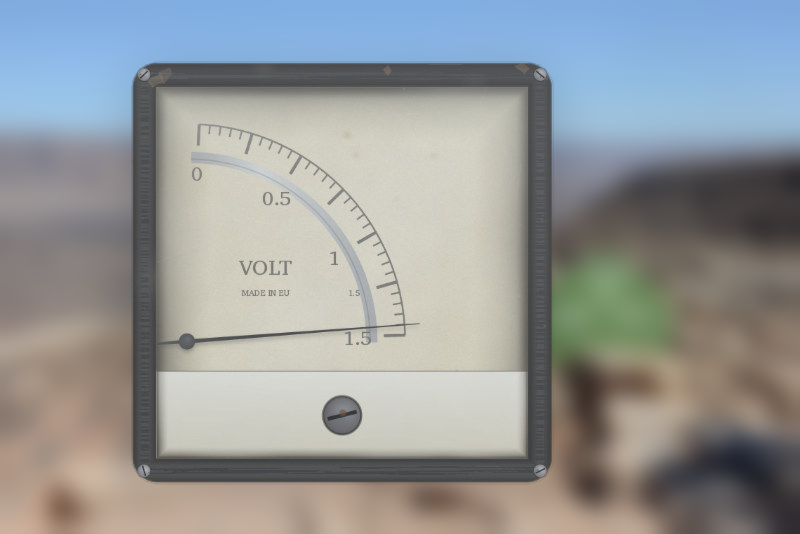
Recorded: value=1.45 unit=V
